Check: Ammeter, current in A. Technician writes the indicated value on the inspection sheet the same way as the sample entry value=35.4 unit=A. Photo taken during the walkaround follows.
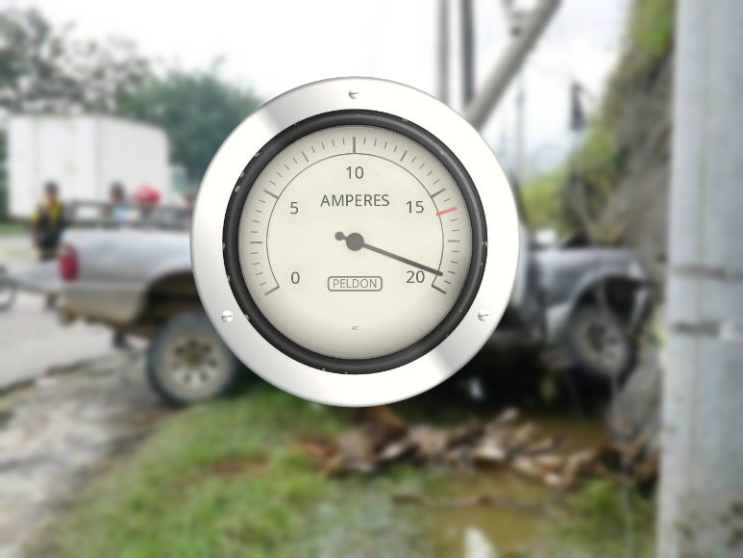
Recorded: value=19.25 unit=A
